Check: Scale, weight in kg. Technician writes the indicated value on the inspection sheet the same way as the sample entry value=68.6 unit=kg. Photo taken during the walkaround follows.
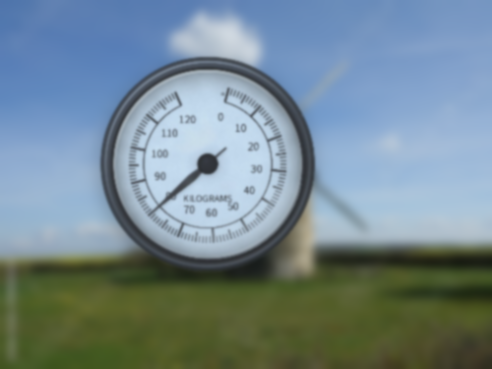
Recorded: value=80 unit=kg
